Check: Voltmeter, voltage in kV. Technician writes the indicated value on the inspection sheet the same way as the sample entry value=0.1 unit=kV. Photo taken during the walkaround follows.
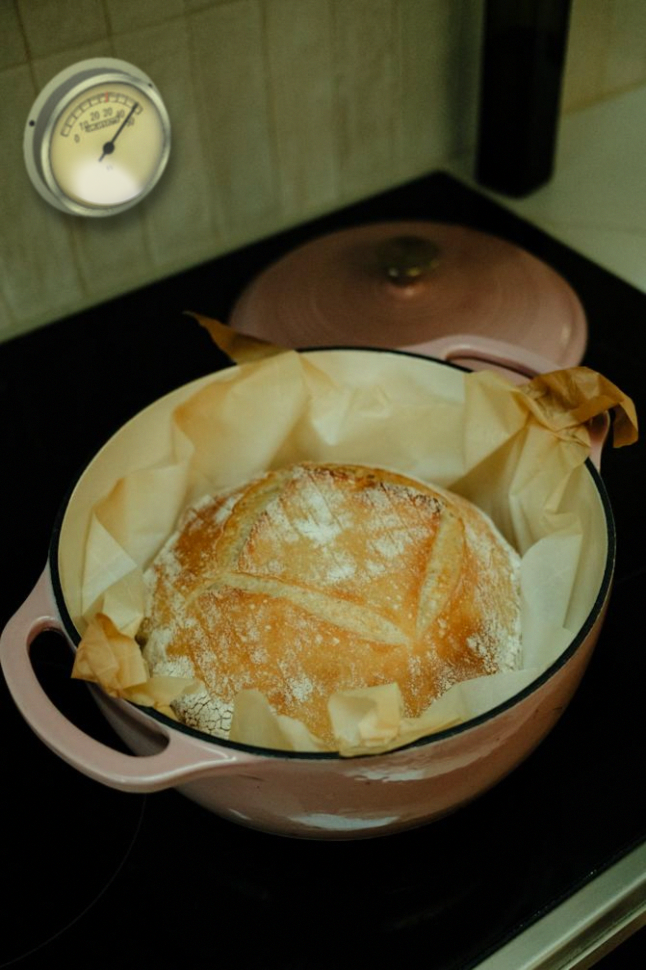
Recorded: value=45 unit=kV
